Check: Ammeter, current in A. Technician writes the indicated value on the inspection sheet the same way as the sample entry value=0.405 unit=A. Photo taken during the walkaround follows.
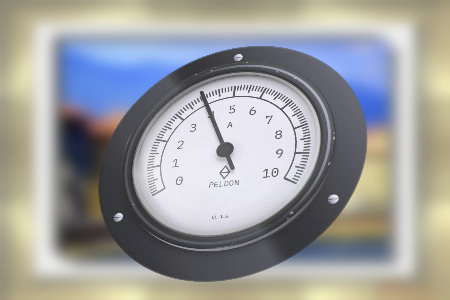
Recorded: value=4 unit=A
